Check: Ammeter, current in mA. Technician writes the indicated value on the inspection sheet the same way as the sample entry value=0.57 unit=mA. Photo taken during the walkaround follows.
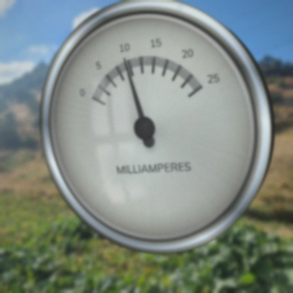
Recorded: value=10 unit=mA
